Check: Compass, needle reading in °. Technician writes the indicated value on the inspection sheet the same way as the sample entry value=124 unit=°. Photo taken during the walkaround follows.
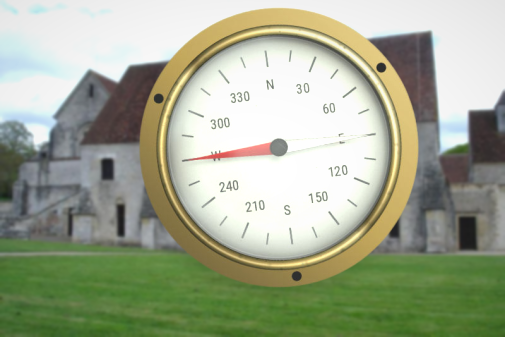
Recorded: value=270 unit=°
